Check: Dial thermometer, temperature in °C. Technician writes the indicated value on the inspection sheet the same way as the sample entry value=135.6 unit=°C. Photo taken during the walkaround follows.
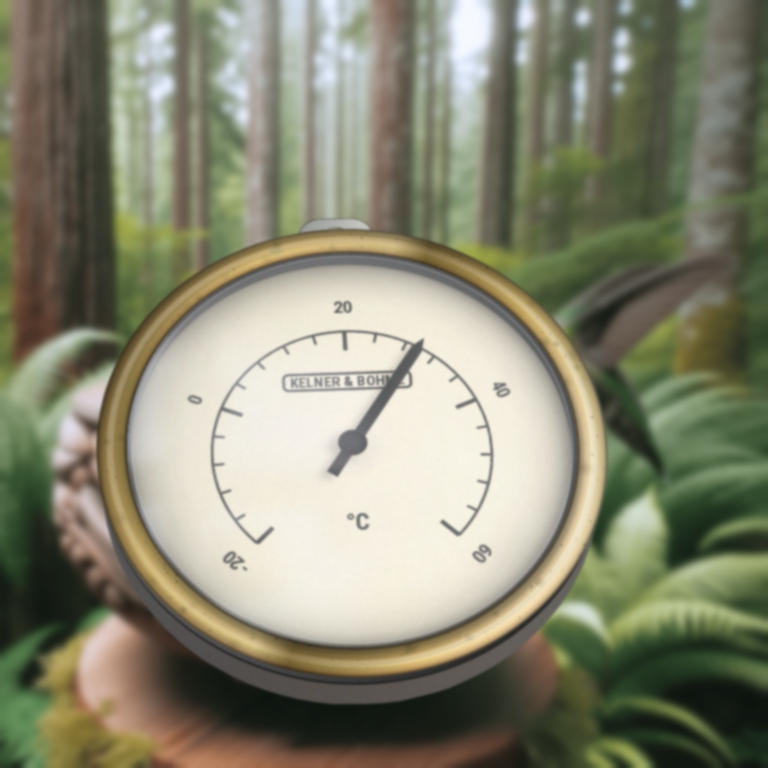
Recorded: value=30 unit=°C
